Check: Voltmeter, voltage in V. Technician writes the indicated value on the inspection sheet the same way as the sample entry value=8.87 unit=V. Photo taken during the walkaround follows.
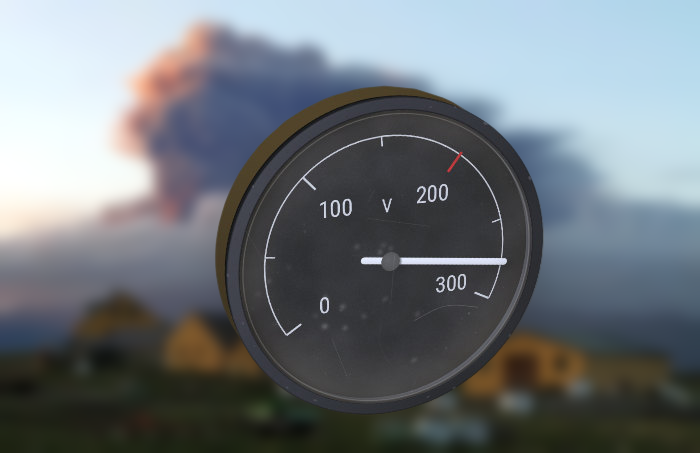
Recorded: value=275 unit=V
